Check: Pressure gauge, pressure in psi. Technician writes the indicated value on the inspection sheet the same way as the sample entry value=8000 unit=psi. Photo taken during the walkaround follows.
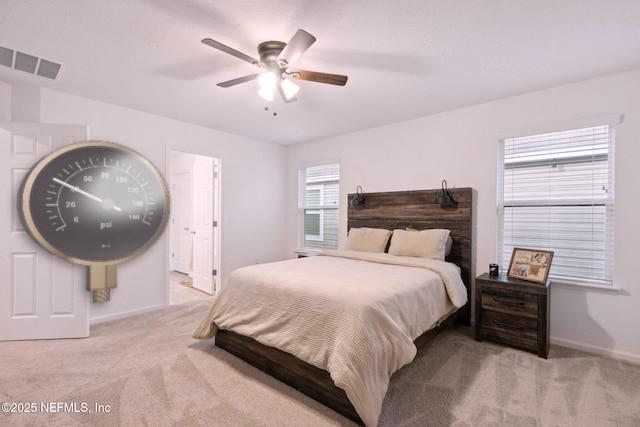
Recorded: value=40 unit=psi
